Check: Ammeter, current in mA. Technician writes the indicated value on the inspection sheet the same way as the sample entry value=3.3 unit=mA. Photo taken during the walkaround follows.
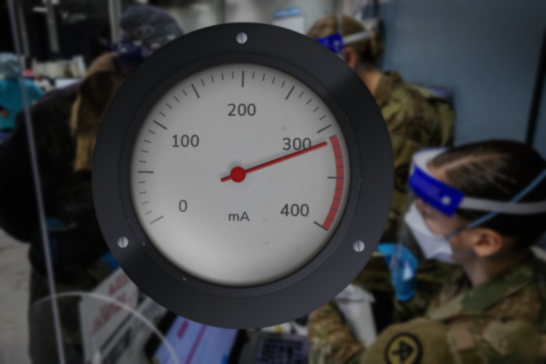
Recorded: value=315 unit=mA
